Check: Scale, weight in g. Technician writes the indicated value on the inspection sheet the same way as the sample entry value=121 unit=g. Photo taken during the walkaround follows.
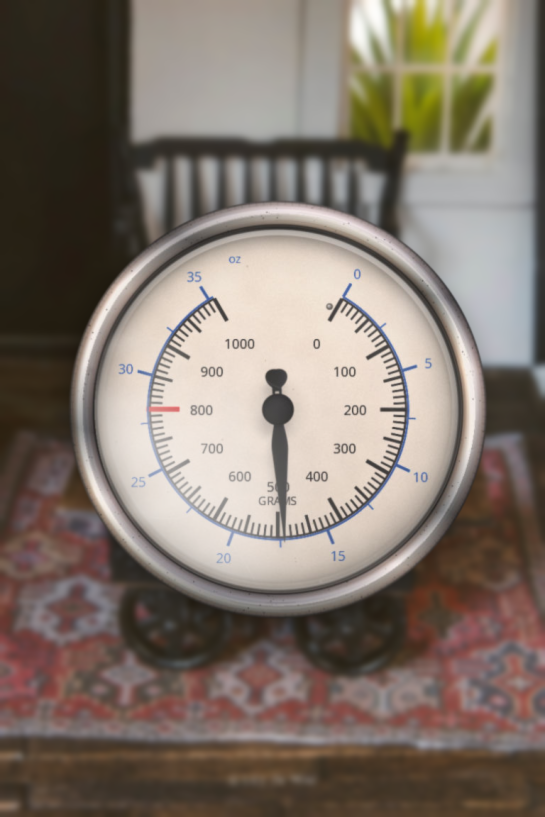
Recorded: value=490 unit=g
